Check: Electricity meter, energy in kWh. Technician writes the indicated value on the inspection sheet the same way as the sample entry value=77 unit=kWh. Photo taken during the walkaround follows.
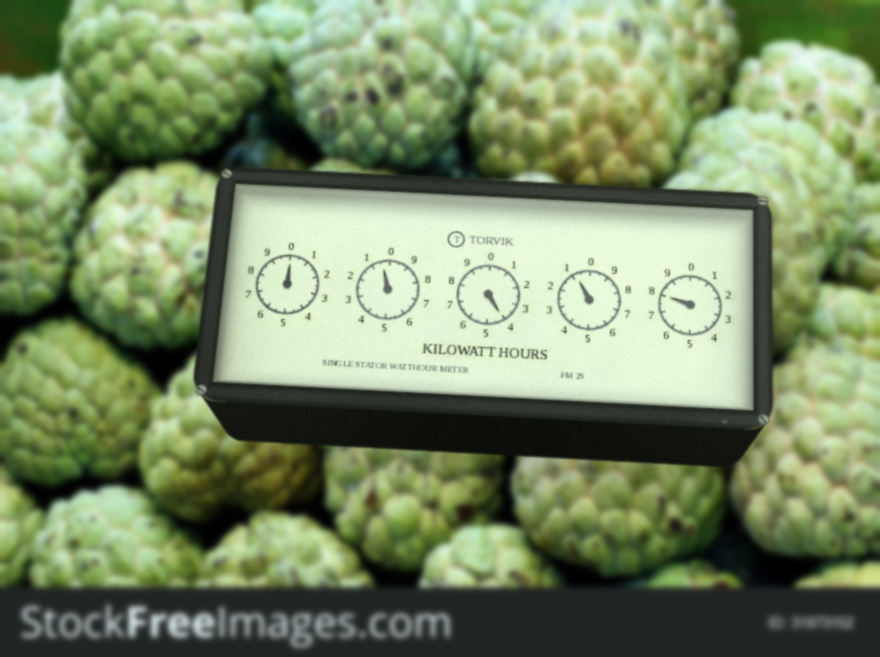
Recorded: value=408 unit=kWh
